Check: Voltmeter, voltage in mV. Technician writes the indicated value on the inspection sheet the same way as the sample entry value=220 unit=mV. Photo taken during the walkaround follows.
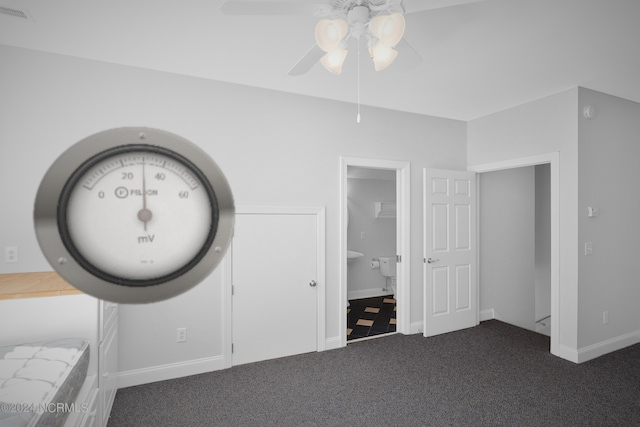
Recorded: value=30 unit=mV
